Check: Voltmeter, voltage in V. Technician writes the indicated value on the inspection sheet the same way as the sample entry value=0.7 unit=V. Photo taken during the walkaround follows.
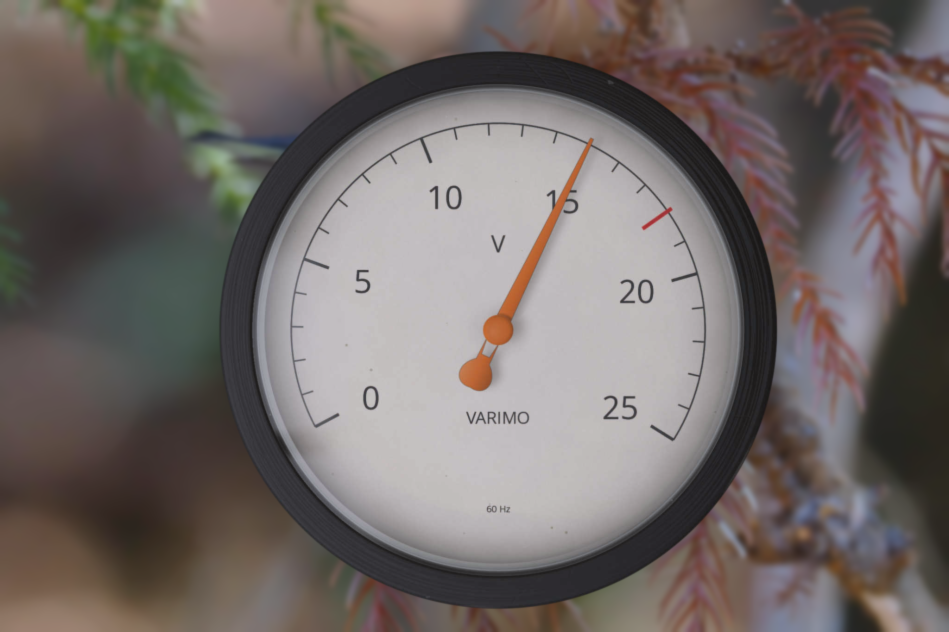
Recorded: value=15 unit=V
